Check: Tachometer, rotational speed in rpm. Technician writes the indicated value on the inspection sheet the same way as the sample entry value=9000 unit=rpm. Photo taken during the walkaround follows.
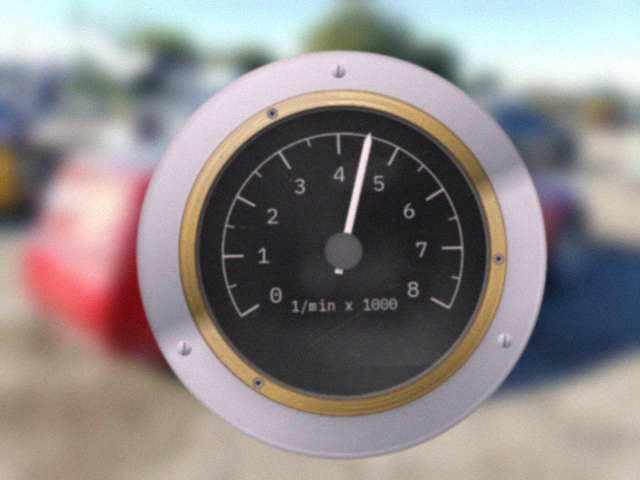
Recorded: value=4500 unit=rpm
